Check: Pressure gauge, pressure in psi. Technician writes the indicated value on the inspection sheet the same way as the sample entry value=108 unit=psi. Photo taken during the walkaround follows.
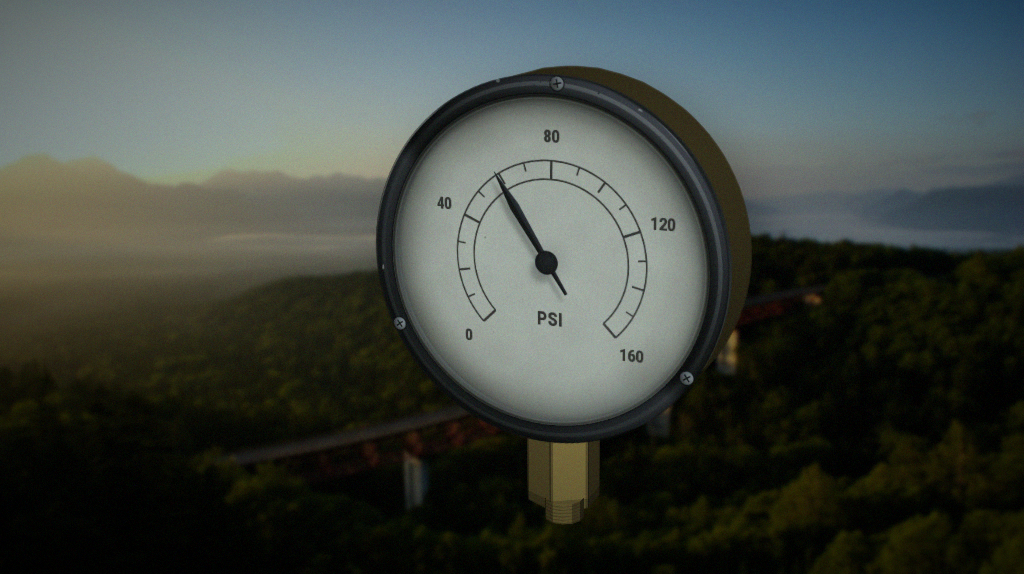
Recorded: value=60 unit=psi
